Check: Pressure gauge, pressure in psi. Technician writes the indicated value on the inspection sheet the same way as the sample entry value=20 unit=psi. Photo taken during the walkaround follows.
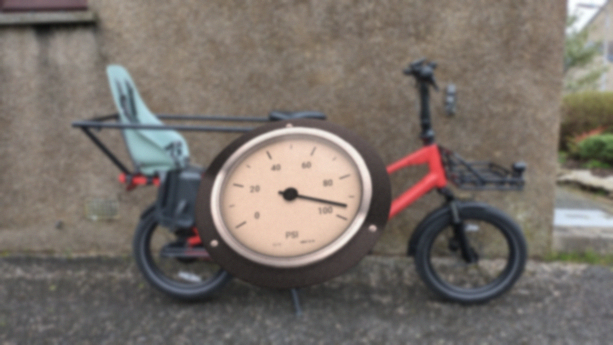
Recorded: value=95 unit=psi
